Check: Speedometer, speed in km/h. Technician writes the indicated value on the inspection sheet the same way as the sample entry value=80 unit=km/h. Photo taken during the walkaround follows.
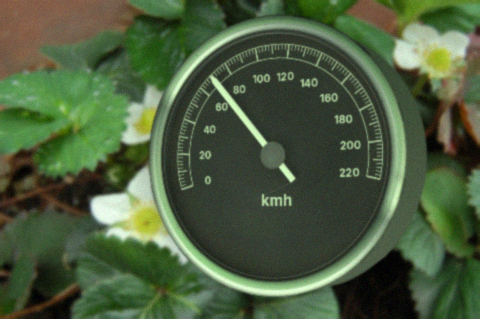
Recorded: value=70 unit=km/h
